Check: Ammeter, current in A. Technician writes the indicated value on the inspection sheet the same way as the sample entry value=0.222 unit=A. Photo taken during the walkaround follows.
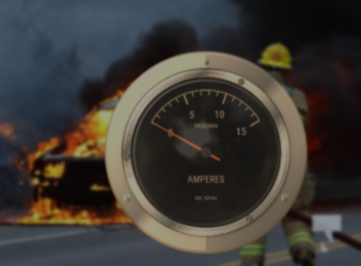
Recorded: value=0 unit=A
